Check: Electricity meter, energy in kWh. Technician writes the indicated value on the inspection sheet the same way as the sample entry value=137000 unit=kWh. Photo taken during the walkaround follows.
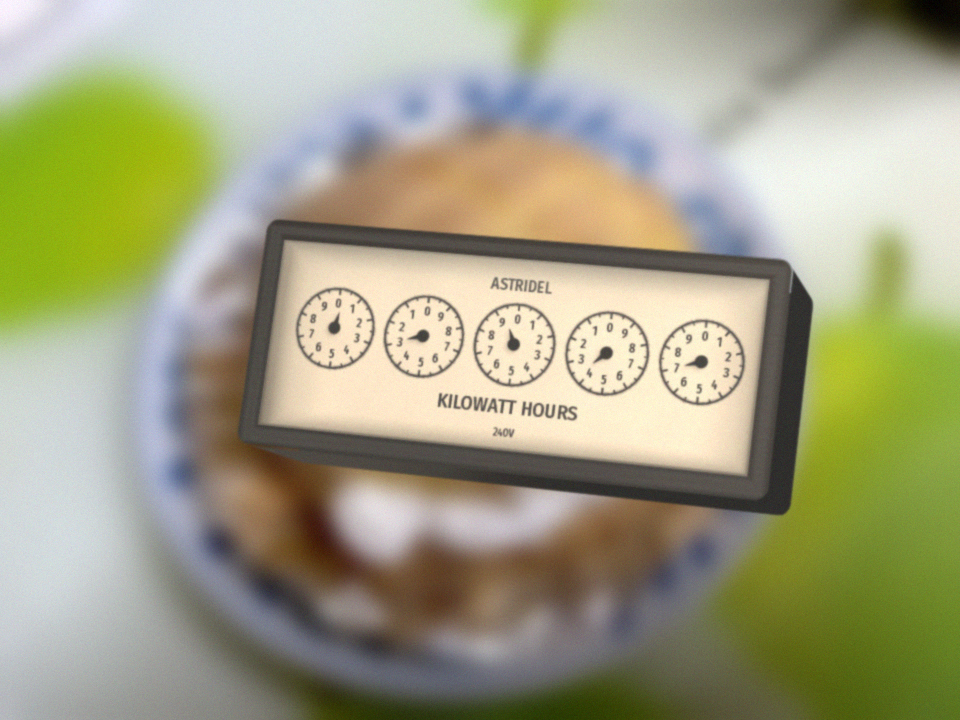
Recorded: value=2937 unit=kWh
